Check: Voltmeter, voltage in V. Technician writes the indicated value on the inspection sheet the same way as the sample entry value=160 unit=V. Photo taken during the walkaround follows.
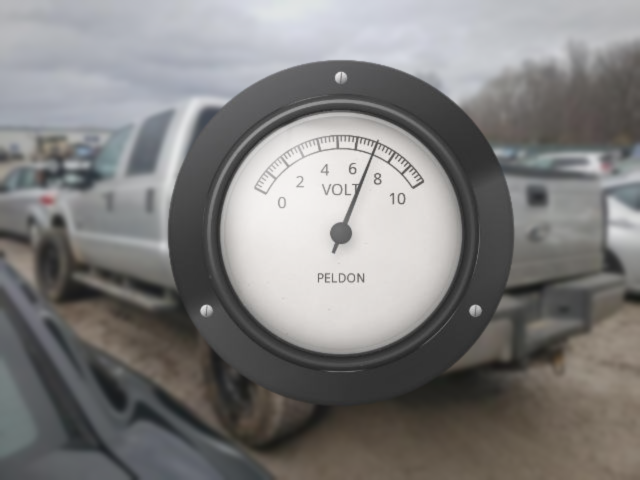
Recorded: value=7 unit=V
